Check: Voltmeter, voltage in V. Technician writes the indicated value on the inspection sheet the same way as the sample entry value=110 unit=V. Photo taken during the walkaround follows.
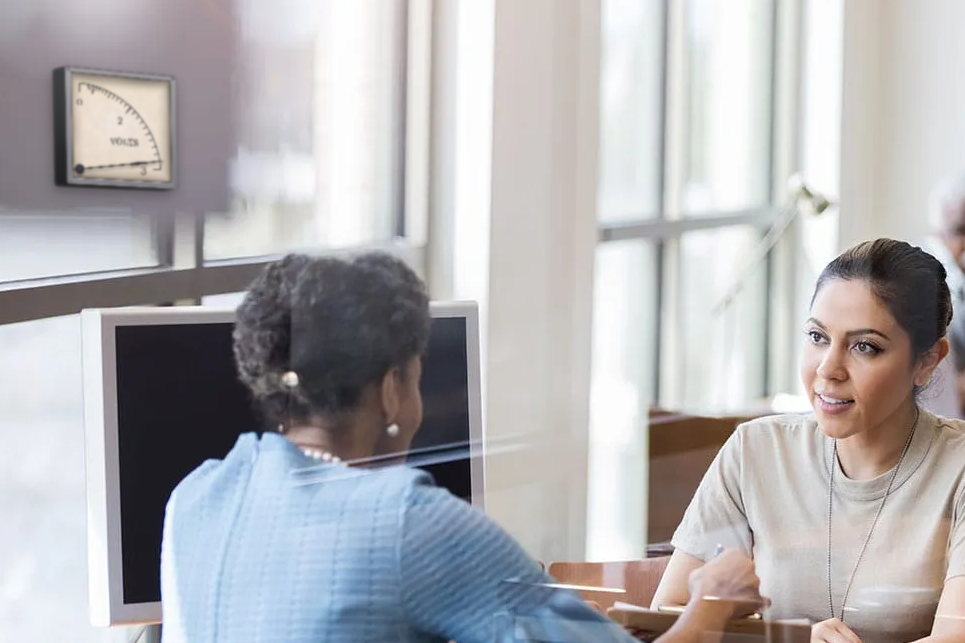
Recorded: value=2.9 unit=V
